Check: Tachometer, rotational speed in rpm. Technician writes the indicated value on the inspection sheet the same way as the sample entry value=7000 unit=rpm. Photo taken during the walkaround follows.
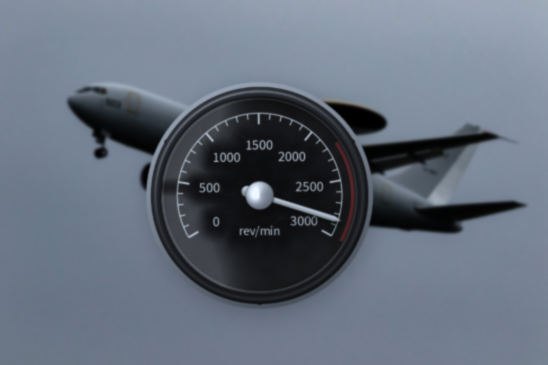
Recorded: value=2850 unit=rpm
